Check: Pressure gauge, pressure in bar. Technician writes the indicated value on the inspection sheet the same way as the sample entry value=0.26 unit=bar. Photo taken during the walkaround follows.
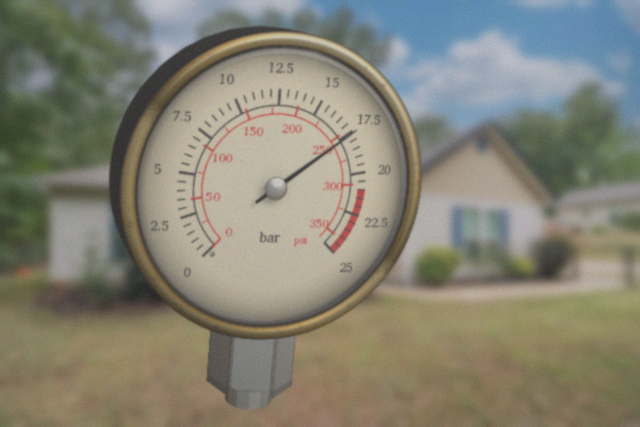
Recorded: value=17.5 unit=bar
